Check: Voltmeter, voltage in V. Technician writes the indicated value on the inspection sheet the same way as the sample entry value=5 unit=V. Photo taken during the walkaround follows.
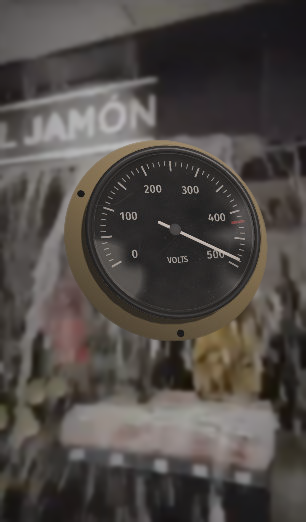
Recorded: value=490 unit=V
